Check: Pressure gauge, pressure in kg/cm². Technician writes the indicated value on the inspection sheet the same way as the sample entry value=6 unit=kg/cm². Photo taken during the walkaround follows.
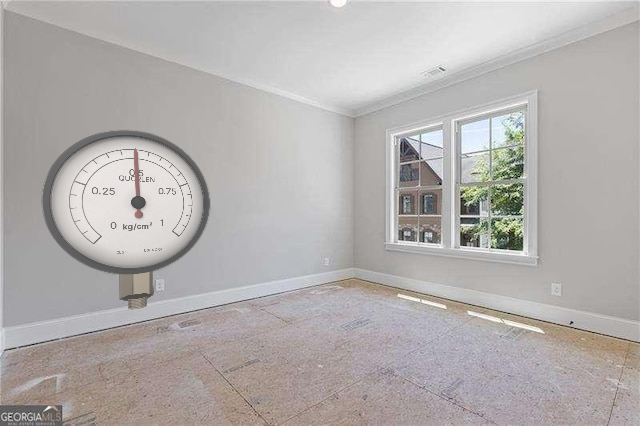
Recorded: value=0.5 unit=kg/cm²
